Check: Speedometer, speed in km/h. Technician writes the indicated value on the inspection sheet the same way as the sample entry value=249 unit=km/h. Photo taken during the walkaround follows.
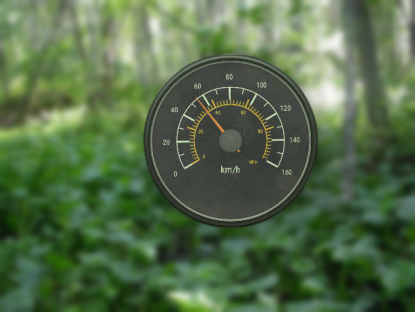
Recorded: value=55 unit=km/h
